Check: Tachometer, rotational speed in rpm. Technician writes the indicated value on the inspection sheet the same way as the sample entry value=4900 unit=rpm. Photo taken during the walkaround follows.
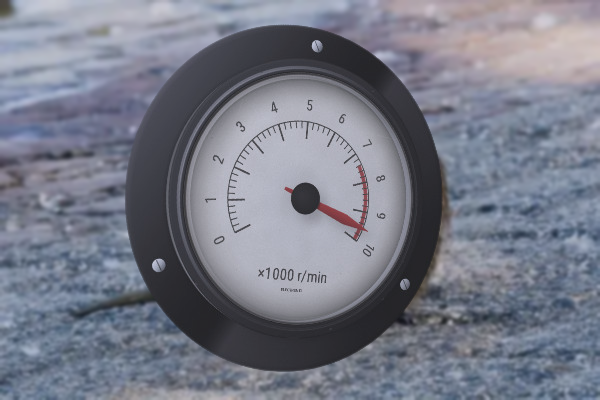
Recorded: value=9600 unit=rpm
